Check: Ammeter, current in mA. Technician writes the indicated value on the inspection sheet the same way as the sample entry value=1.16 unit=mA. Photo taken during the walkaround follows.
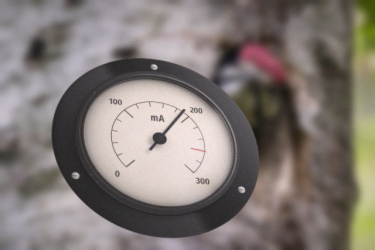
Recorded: value=190 unit=mA
